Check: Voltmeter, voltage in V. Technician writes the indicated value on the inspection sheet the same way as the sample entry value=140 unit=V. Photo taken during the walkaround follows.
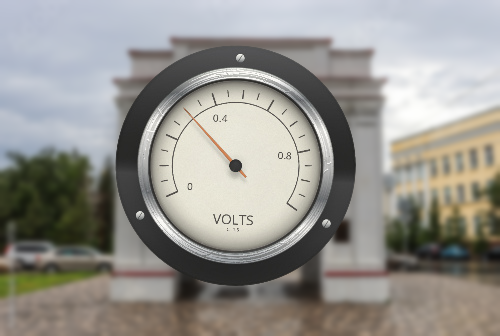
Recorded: value=0.3 unit=V
